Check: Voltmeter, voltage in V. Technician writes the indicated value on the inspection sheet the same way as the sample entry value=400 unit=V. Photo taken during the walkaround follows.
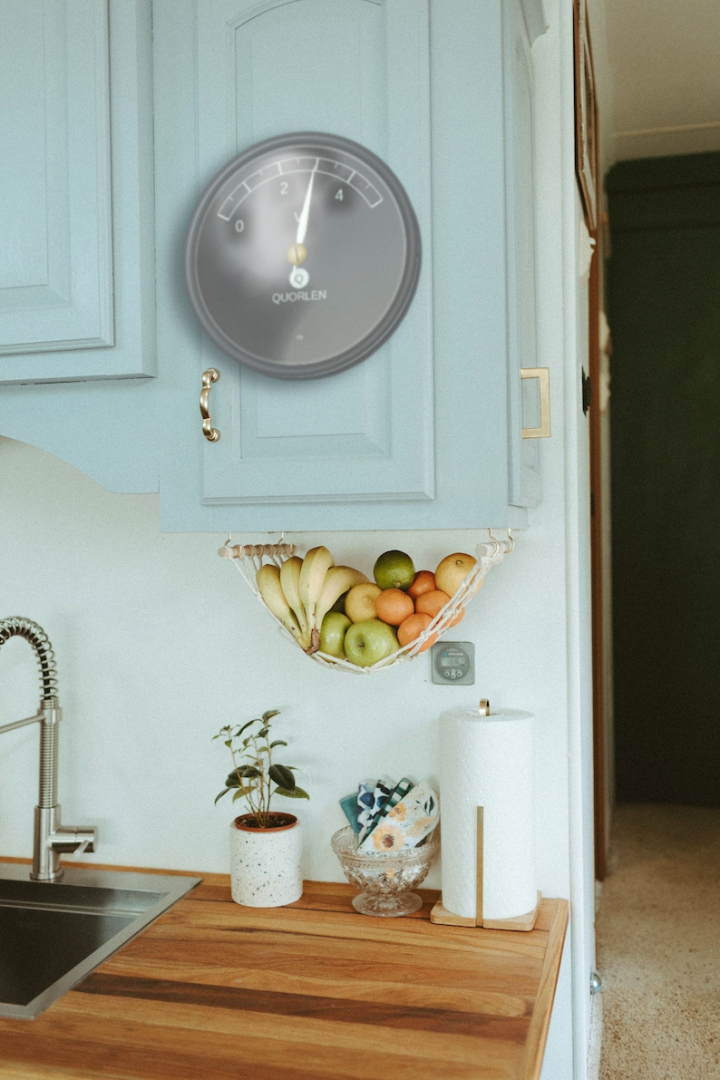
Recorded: value=3 unit=V
